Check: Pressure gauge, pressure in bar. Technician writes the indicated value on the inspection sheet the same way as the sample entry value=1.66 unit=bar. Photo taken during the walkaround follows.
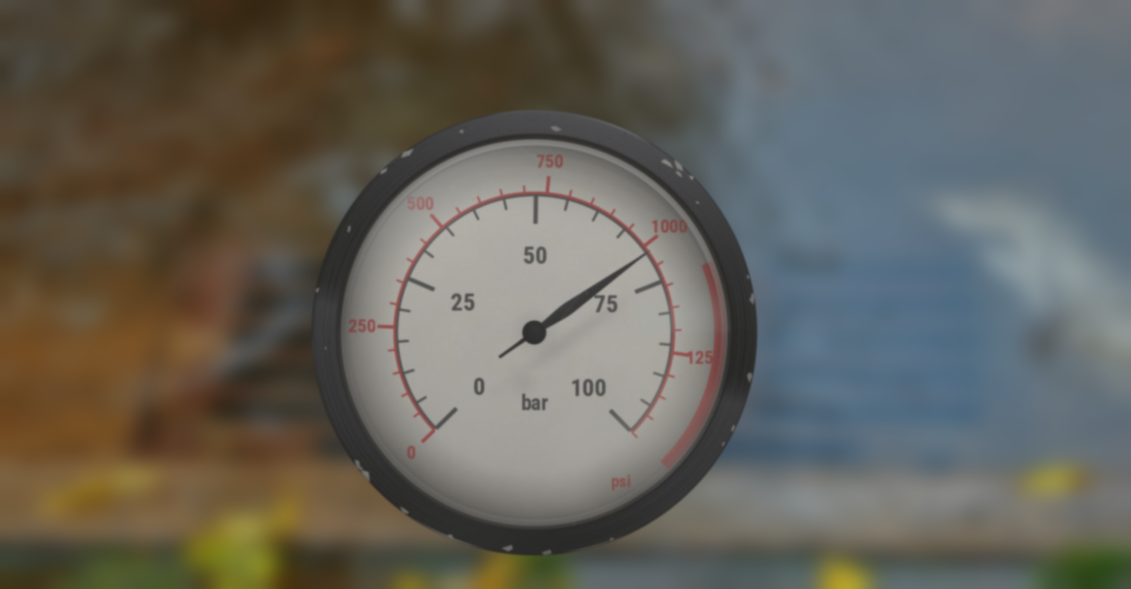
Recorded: value=70 unit=bar
